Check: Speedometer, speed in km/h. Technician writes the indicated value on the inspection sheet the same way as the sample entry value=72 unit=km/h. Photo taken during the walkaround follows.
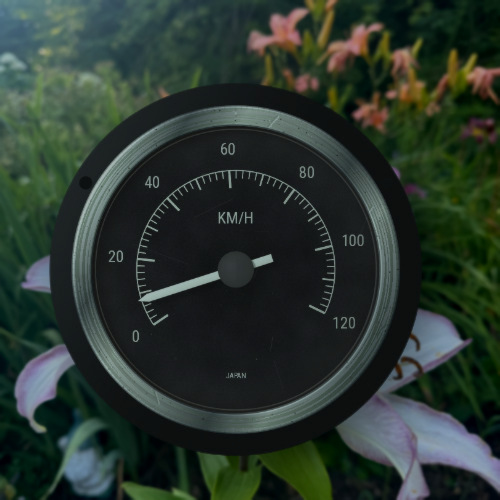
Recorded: value=8 unit=km/h
